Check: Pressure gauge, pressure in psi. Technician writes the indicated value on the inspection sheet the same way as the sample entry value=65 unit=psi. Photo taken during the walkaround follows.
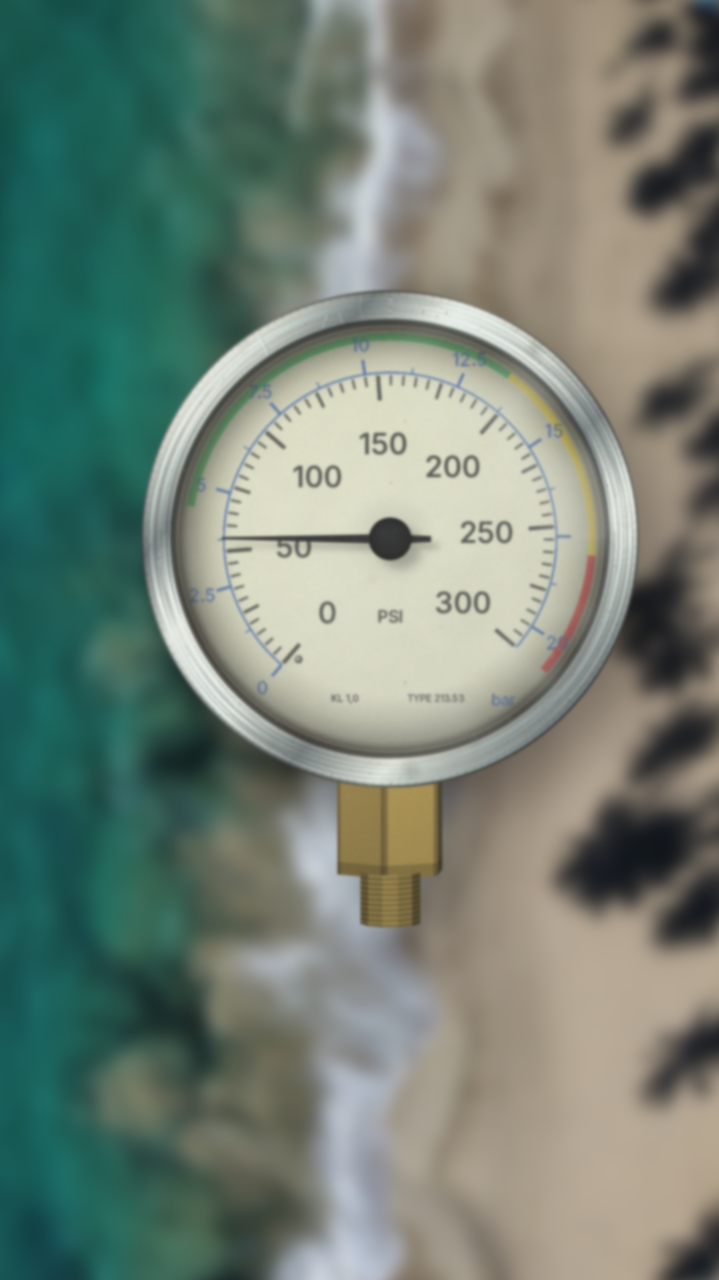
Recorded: value=55 unit=psi
